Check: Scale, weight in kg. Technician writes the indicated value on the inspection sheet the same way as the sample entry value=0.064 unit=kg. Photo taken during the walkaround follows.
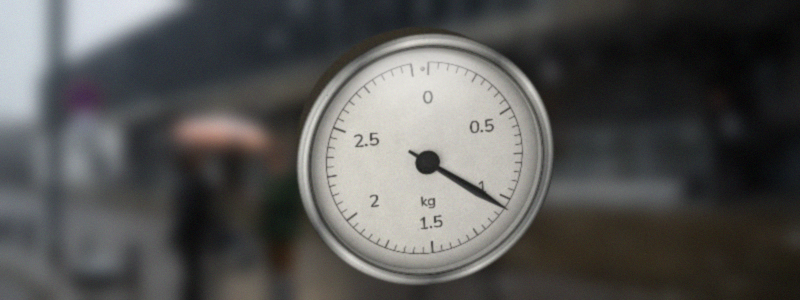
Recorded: value=1.05 unit=kg
